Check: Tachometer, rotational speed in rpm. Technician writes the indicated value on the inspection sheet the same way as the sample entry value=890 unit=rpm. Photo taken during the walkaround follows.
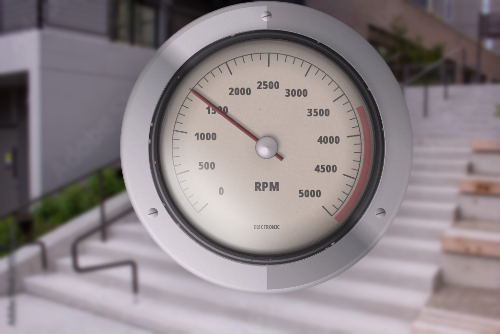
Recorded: value=1500 unit=rpm
